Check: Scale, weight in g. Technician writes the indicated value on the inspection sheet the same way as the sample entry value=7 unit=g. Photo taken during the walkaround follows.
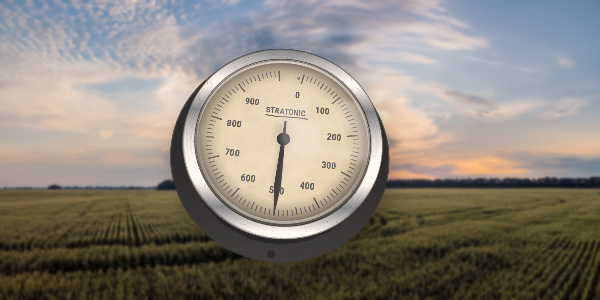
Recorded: value=500 unit=g
